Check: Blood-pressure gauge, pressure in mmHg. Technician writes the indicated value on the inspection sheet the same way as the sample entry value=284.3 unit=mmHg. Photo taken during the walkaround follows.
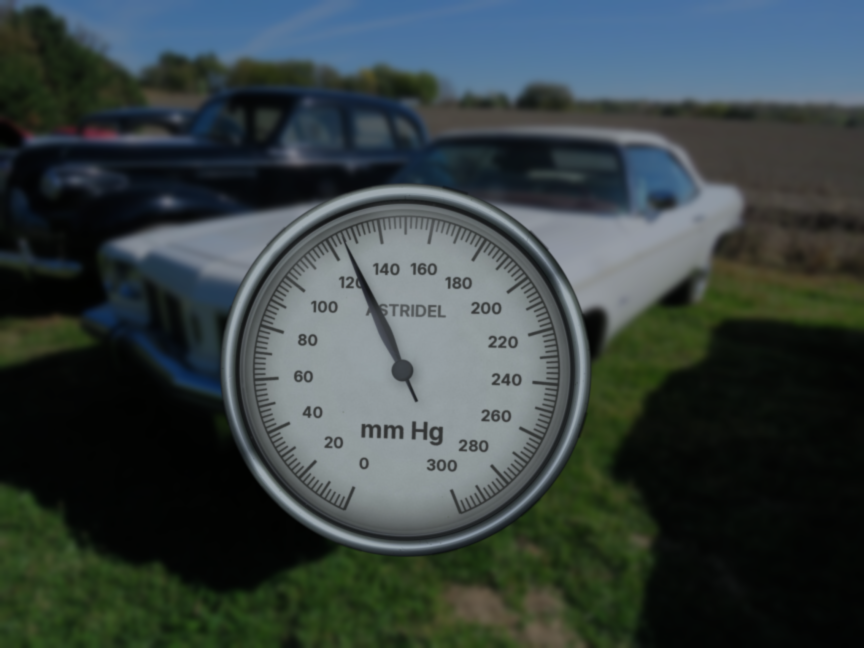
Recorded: value=126 unit=mmHg
